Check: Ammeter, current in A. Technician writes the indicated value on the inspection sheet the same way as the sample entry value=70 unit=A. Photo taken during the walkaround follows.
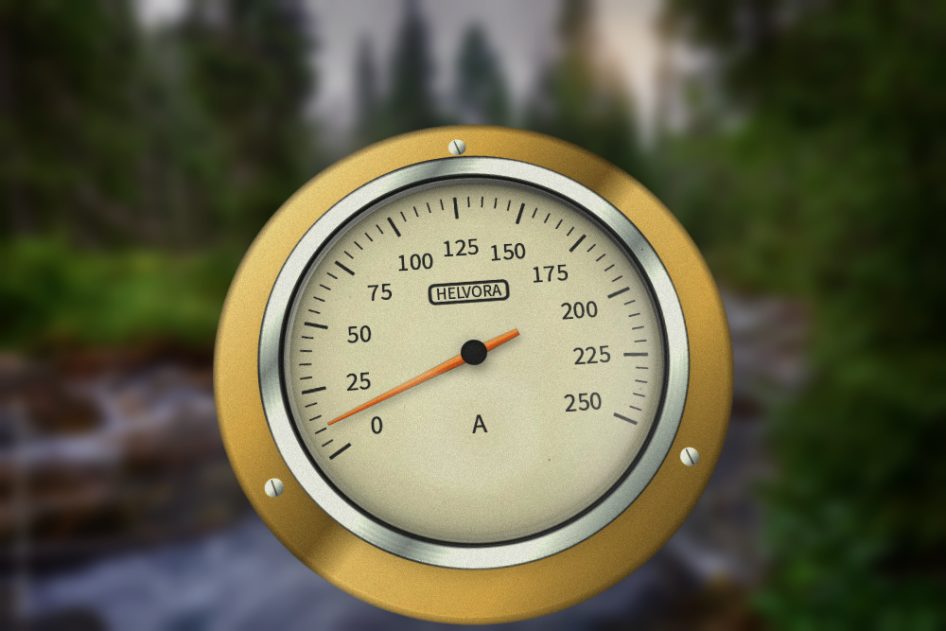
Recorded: value=10 unit=A
